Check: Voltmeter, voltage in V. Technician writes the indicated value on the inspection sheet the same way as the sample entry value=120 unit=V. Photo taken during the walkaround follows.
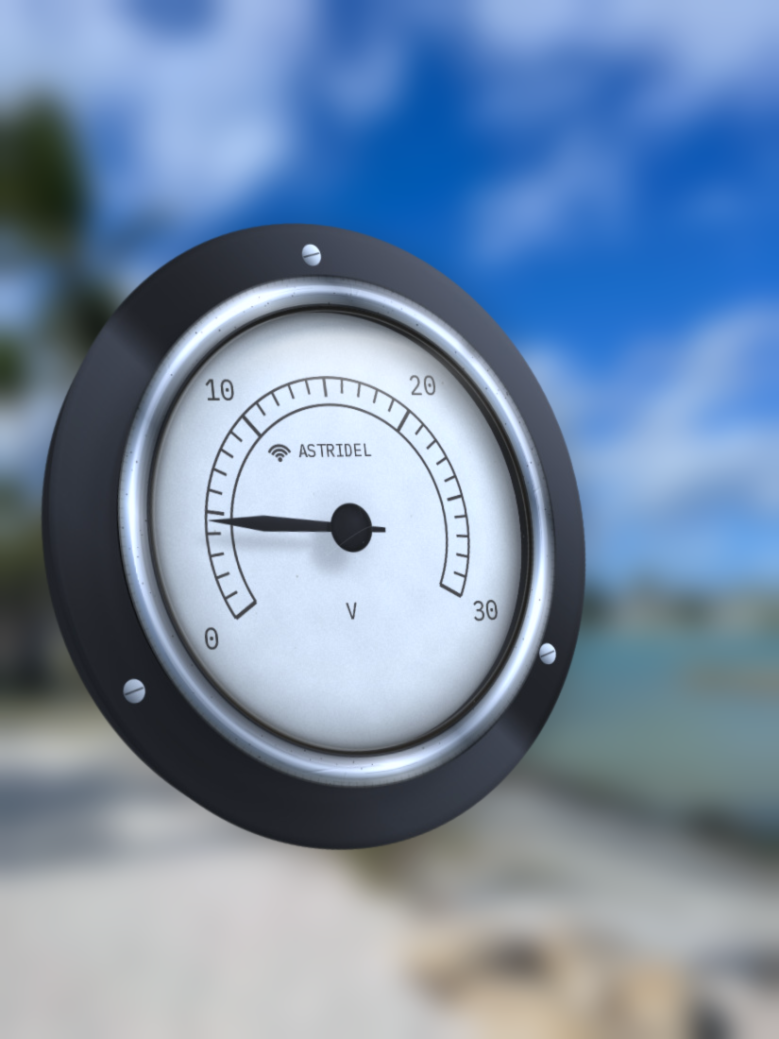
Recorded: value=4.5 unit=V
